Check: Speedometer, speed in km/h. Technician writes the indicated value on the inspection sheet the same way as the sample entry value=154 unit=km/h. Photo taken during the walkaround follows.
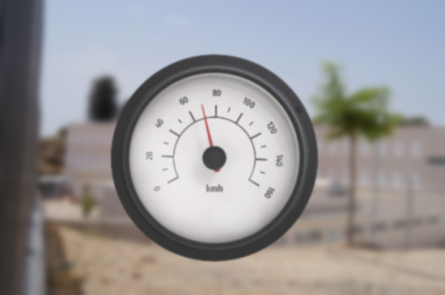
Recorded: value=70 unit=km/h
